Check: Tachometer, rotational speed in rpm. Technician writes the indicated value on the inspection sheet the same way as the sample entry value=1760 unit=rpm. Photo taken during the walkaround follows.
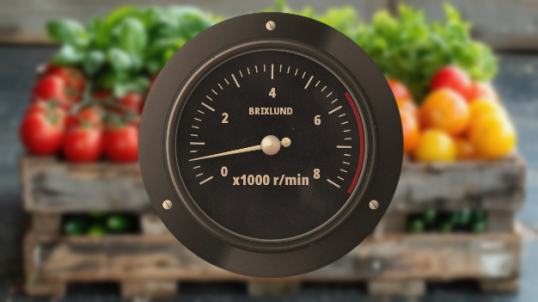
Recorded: value=600 unit=rpm
